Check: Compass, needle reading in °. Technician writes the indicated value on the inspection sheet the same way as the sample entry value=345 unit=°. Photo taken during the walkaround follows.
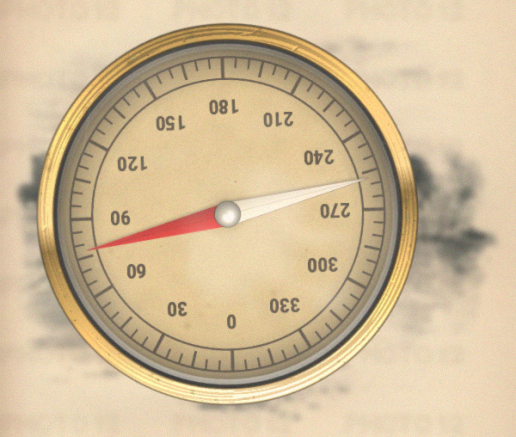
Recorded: value=77.5 unit=°
